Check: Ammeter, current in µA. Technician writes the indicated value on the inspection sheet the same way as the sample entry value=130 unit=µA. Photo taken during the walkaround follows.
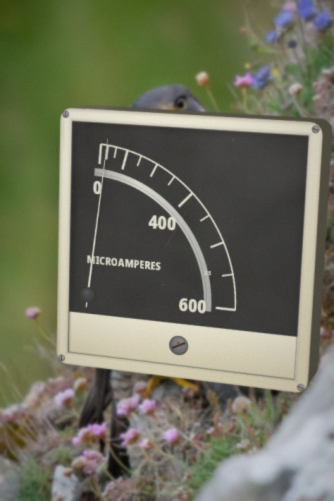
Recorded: value=100 unit=µA
